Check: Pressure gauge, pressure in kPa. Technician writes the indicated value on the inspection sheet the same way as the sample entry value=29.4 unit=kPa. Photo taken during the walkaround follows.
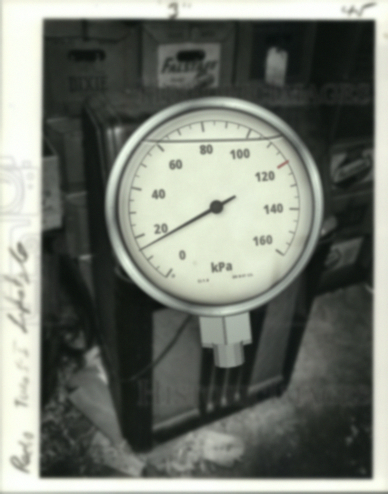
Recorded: value=15 unit=kPa
